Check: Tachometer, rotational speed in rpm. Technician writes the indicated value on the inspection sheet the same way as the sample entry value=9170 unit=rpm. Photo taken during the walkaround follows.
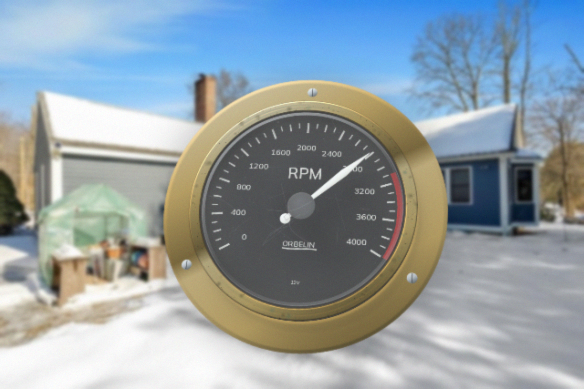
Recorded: value=2800 unit=rpm
